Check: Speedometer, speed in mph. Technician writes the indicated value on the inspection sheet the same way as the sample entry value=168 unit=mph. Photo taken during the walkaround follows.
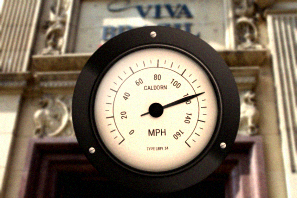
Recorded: value=120 unit=mph
